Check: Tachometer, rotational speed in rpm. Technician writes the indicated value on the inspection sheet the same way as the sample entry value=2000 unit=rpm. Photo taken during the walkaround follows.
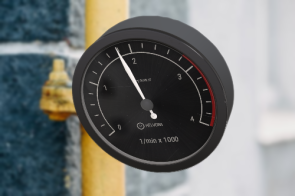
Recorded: value=1800 unit=rpm
